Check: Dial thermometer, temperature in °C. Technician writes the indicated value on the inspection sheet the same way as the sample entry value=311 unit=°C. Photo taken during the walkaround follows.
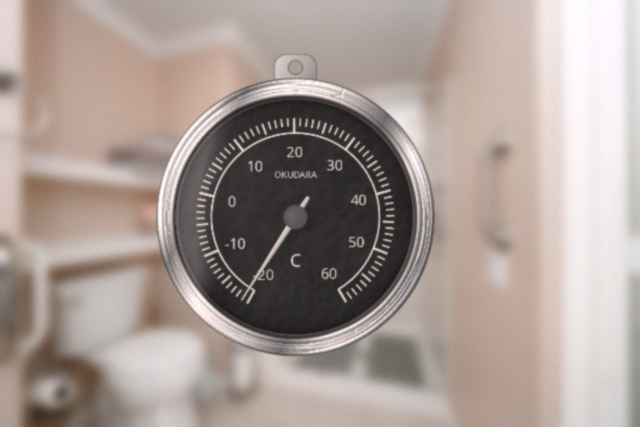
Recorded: value=-19 unit=°C
